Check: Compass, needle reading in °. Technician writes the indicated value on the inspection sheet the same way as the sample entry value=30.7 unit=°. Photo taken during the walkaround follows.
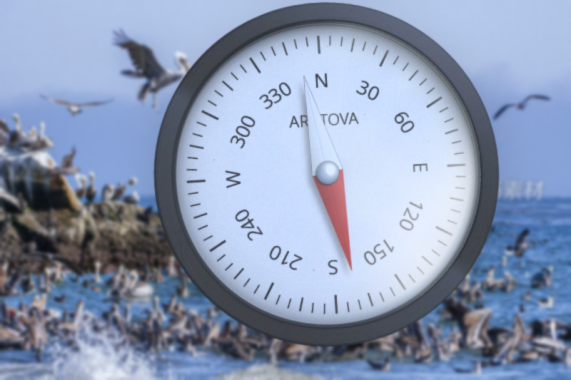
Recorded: value=170 unit=°
